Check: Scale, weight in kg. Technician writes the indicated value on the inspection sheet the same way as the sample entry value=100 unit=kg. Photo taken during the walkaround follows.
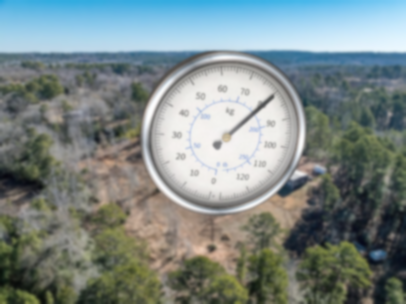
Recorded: value=80 unit=kg
